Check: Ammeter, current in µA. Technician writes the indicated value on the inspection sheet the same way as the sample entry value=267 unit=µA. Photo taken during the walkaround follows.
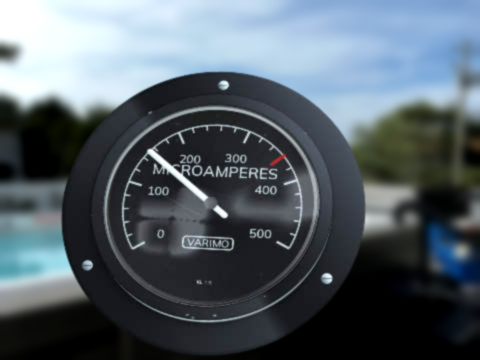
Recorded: value=150 unit=µA
